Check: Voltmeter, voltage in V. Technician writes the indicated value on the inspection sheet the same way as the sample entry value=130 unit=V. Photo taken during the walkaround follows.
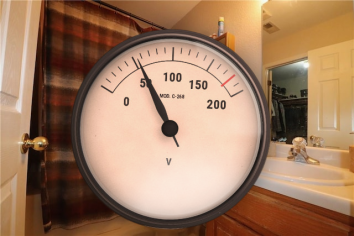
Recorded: value=55 unit=V
